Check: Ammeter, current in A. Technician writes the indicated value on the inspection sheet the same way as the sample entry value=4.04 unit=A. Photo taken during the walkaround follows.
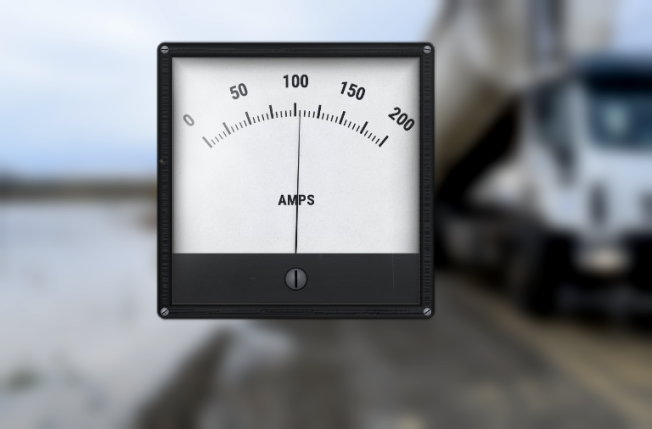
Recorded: value=105 unit=A
